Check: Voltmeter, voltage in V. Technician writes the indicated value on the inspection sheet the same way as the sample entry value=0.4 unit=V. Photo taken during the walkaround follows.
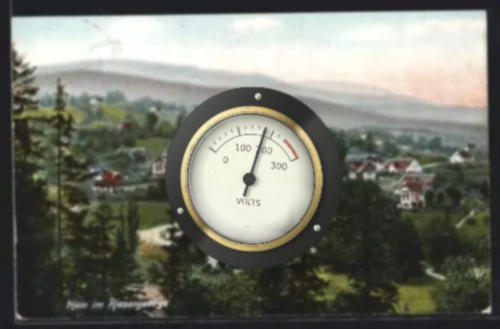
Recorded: value=180 unit=V
